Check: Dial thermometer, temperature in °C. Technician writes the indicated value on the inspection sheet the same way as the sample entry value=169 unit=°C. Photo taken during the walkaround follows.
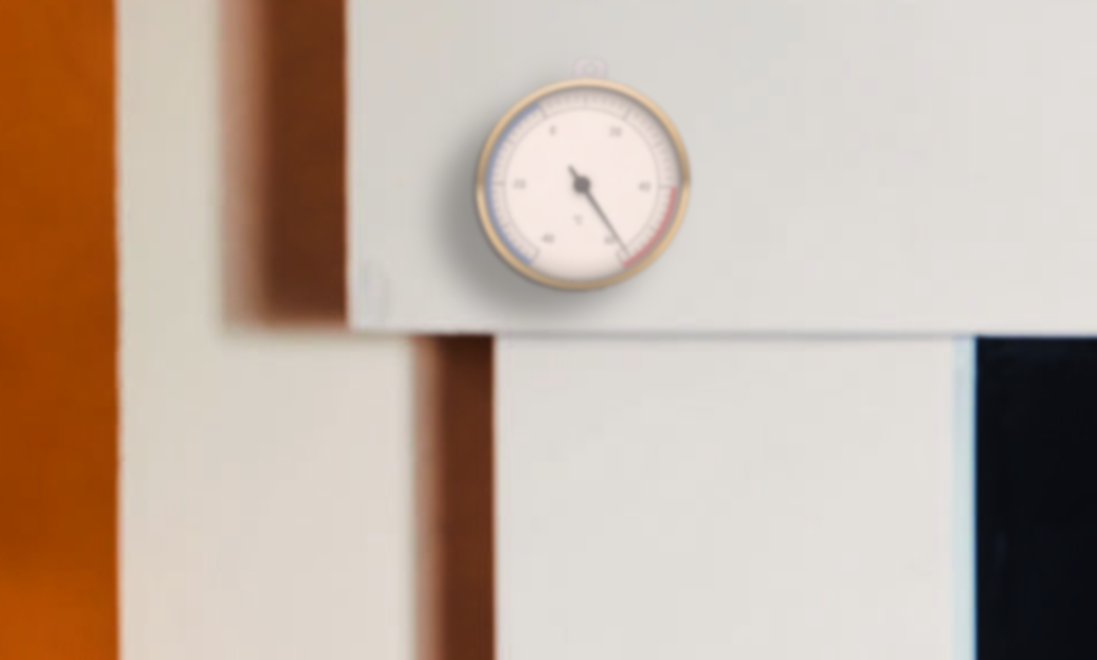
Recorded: value=58 unit=°C
